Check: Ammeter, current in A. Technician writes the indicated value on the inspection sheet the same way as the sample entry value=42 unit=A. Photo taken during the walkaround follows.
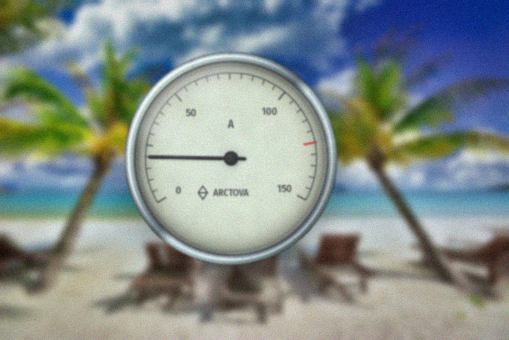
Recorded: value=20 unit=A
